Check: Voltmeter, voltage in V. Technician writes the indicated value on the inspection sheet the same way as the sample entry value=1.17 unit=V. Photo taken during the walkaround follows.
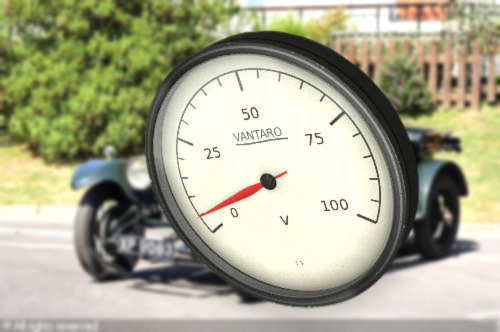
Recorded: value=5 unit=V
